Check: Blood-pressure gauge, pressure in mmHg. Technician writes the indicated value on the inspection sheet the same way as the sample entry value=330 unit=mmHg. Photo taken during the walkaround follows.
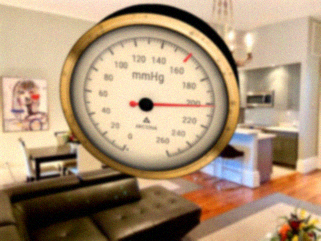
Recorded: value=200 unit=mmHg
